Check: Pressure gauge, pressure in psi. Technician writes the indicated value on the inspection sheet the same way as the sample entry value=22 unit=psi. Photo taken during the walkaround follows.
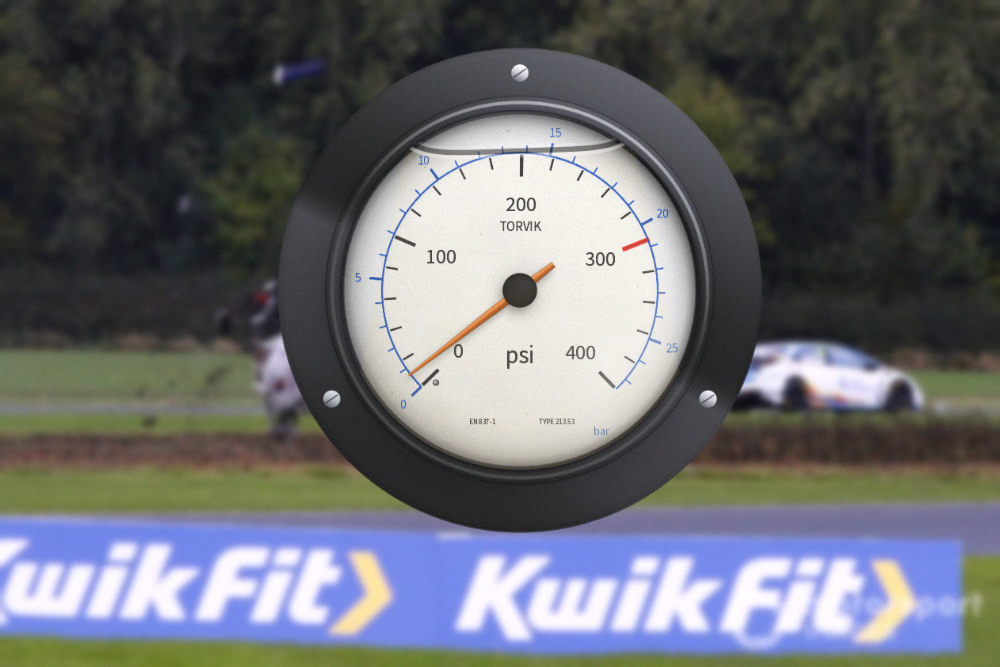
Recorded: value=10 unit=psi
